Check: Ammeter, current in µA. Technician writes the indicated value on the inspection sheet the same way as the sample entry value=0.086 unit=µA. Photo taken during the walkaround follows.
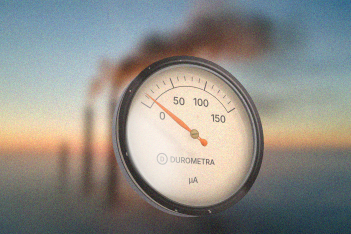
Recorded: value=10 unit=µA
